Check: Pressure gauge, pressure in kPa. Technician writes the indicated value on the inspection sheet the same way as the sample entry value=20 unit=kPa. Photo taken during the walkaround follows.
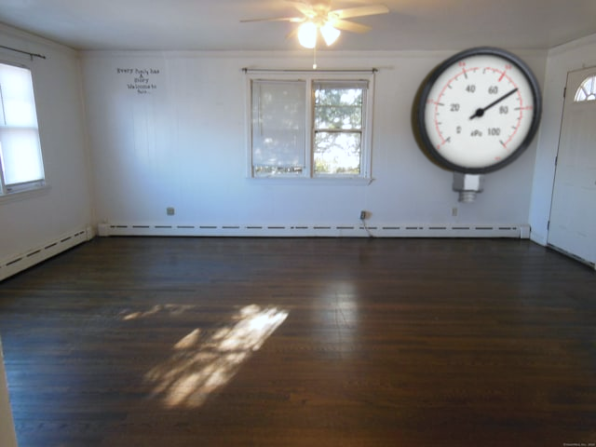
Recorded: value=70 unit=kPa
